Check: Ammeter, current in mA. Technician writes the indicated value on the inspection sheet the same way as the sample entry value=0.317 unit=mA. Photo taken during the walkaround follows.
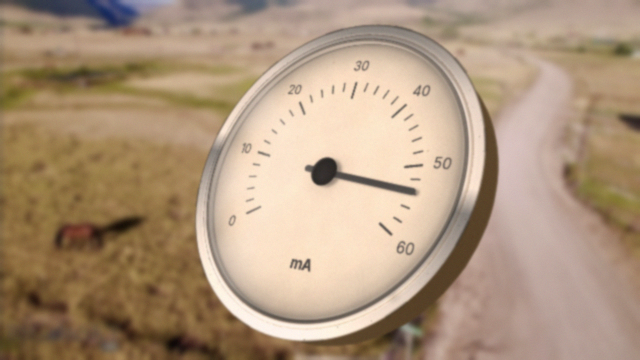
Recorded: value=54 unit=mA
